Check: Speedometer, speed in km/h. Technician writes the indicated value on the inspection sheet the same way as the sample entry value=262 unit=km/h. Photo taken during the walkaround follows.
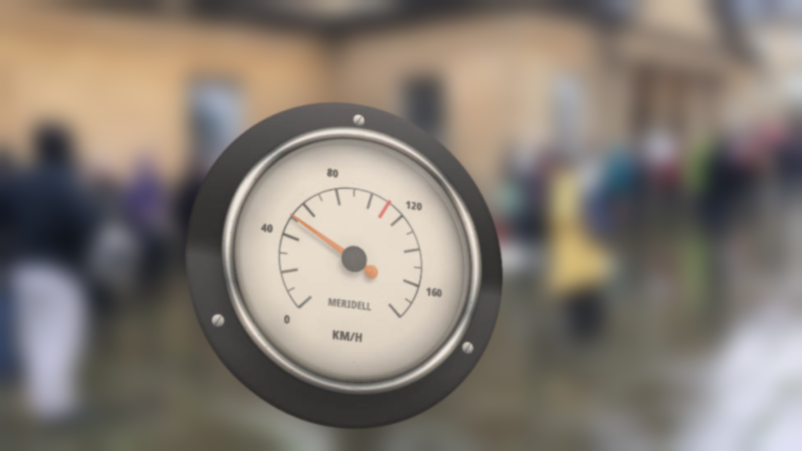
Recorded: value=50 unit=km/h
